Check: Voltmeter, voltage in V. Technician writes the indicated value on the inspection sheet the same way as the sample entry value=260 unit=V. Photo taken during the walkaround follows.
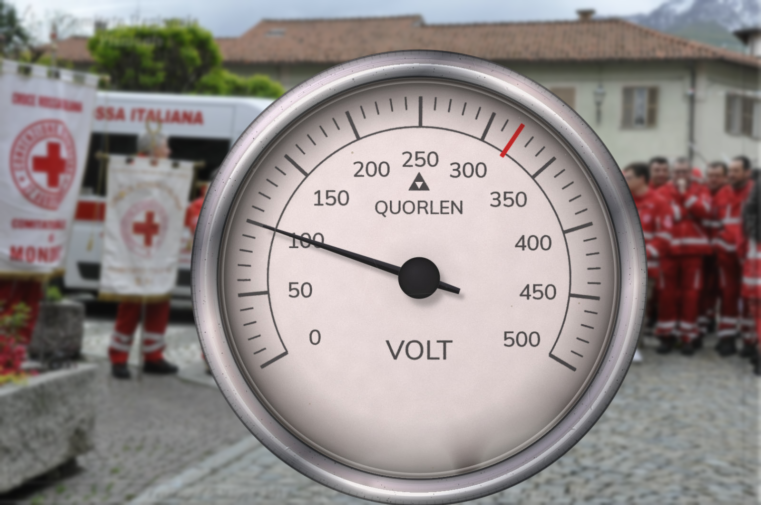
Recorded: value=100 unit=V
